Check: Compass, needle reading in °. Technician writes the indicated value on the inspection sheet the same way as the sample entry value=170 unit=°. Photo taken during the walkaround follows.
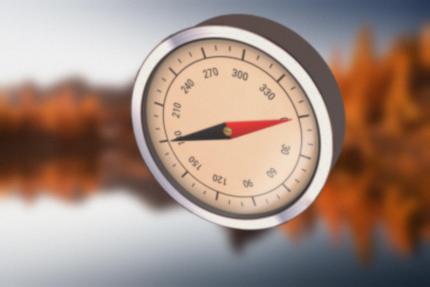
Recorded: value=0 unit=°
